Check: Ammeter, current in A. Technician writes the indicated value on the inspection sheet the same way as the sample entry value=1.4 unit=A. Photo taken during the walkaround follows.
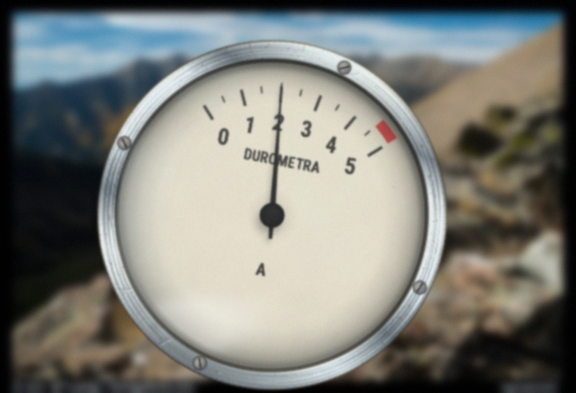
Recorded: value=2 unit=A
